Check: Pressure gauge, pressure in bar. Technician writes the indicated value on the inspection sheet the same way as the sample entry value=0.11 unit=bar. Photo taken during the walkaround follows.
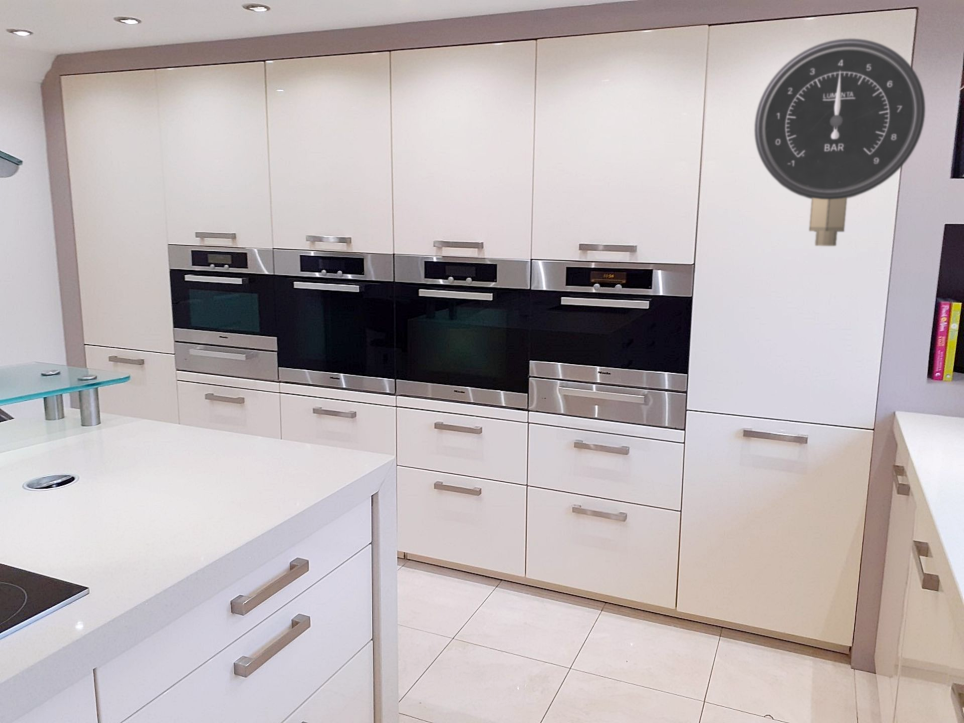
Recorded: value=4 unit=bar
